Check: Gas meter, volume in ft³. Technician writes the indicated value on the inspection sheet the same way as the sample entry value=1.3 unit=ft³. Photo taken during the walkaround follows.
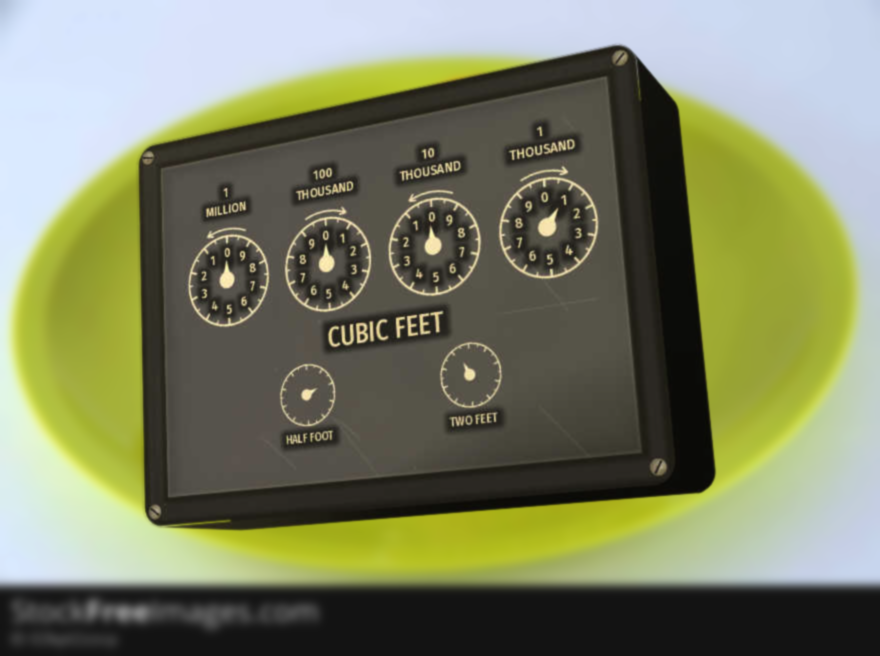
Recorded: value=100 unit=ft³
